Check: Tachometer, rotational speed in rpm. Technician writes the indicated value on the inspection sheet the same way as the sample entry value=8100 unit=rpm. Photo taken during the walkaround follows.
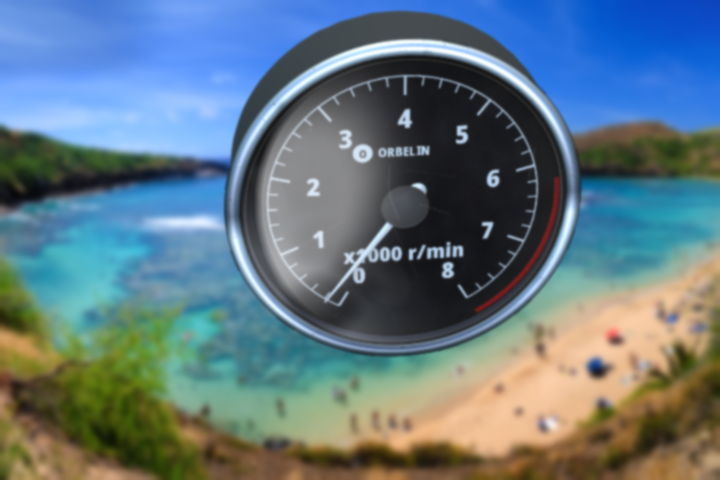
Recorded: value=200 unit=rpm
